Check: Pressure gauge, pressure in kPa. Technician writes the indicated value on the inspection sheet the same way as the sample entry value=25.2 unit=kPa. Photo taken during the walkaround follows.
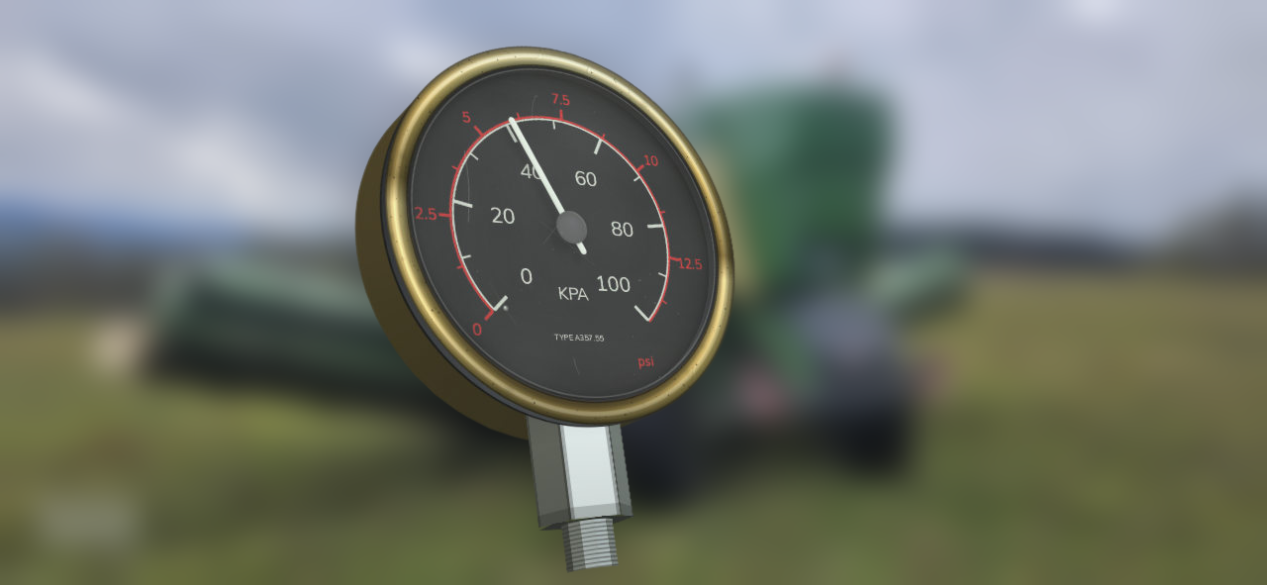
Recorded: value=40 unit=kPa
